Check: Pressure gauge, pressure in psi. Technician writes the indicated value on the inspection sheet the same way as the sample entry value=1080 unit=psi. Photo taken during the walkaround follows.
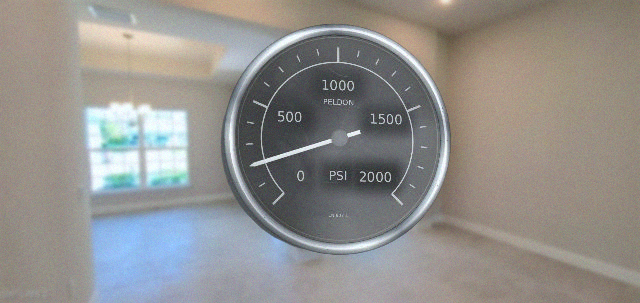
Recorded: value=200 unit=psi
